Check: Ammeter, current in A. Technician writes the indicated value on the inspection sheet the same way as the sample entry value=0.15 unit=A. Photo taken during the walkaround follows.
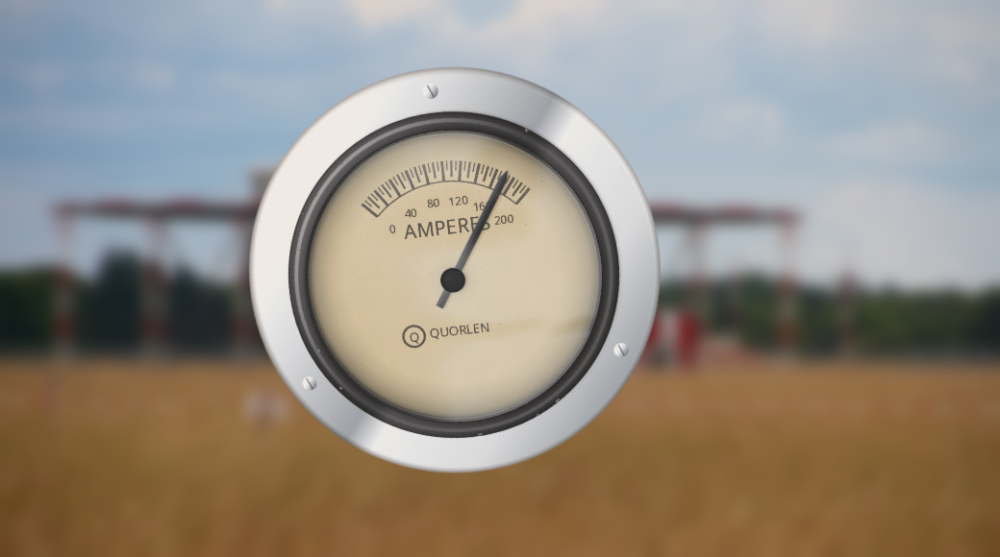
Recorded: value=170 unit=A
